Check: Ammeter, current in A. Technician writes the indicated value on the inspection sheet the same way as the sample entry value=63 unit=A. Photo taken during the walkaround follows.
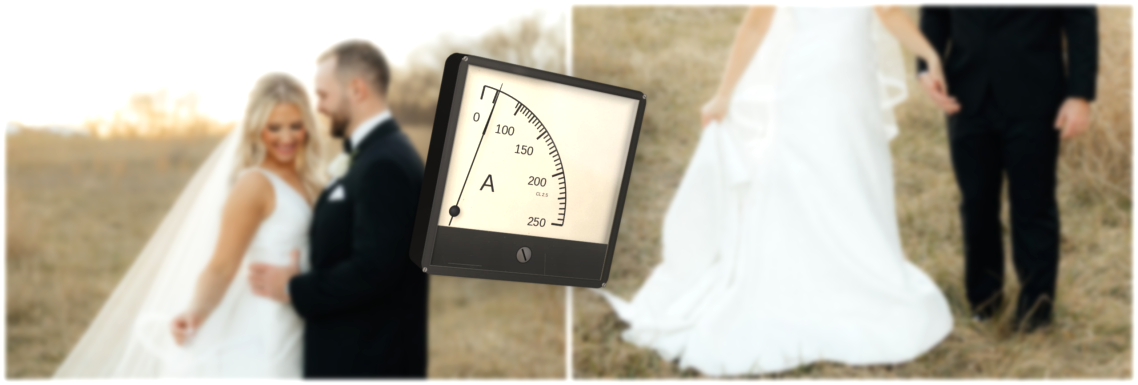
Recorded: value=50 unit=A
